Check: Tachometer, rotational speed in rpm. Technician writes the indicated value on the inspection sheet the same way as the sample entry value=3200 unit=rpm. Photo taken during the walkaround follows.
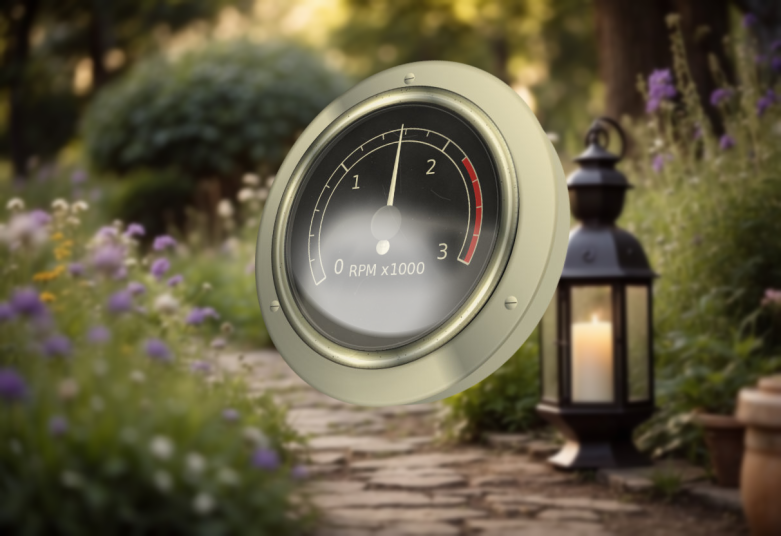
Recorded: value=1600 unit=rpm
